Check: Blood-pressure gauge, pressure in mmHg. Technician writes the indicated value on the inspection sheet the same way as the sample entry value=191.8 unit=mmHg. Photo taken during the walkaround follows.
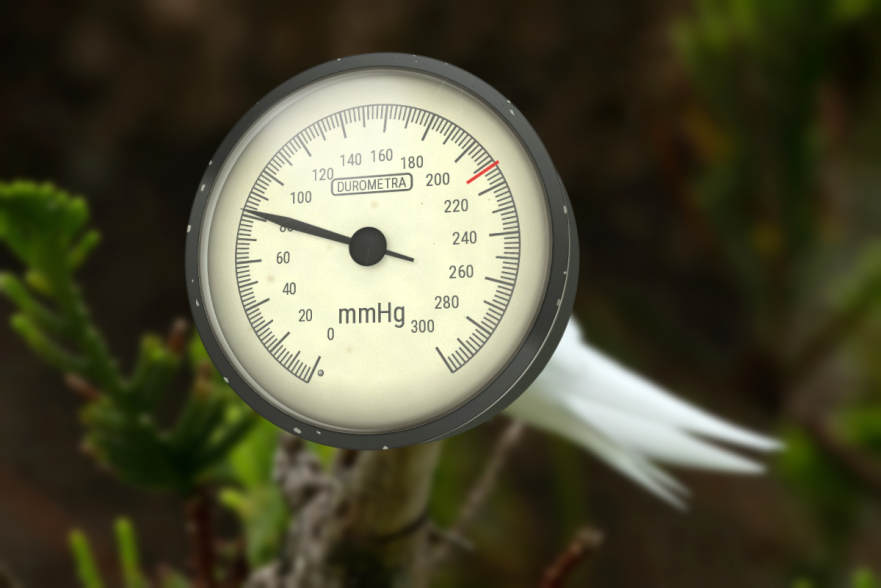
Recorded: value=82 unit=mmHg
